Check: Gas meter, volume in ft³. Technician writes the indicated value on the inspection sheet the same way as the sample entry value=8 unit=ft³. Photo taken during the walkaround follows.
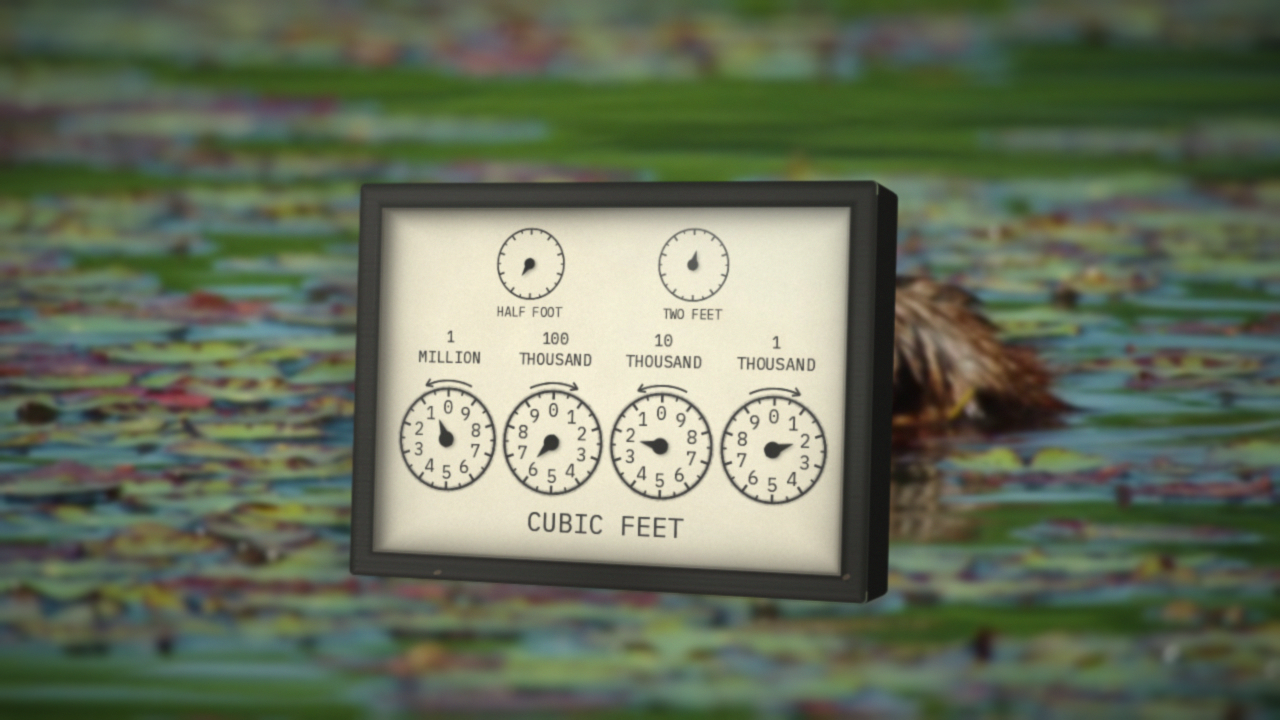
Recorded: value=62200 unit=ft³
